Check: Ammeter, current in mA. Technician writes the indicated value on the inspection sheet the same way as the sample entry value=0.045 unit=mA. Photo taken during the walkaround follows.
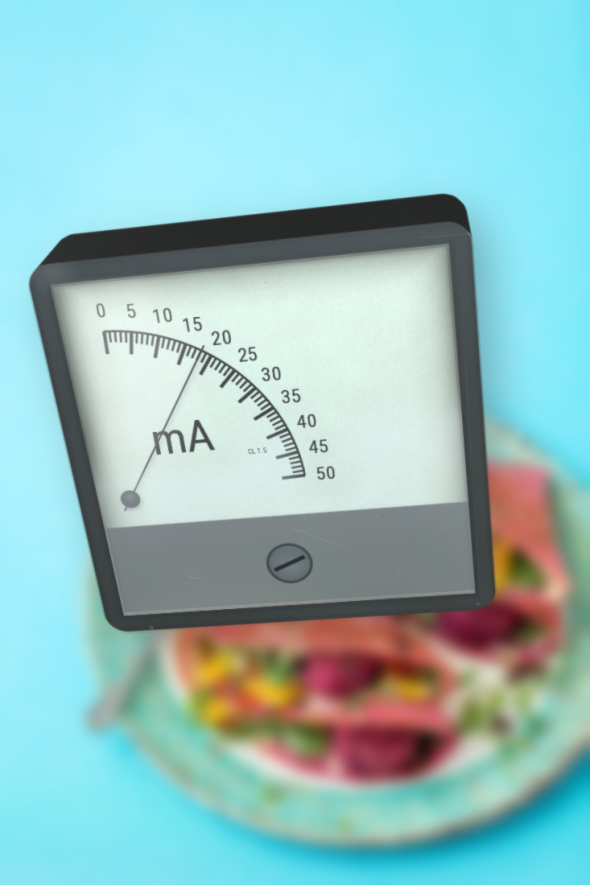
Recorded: value=18 unit=mA
